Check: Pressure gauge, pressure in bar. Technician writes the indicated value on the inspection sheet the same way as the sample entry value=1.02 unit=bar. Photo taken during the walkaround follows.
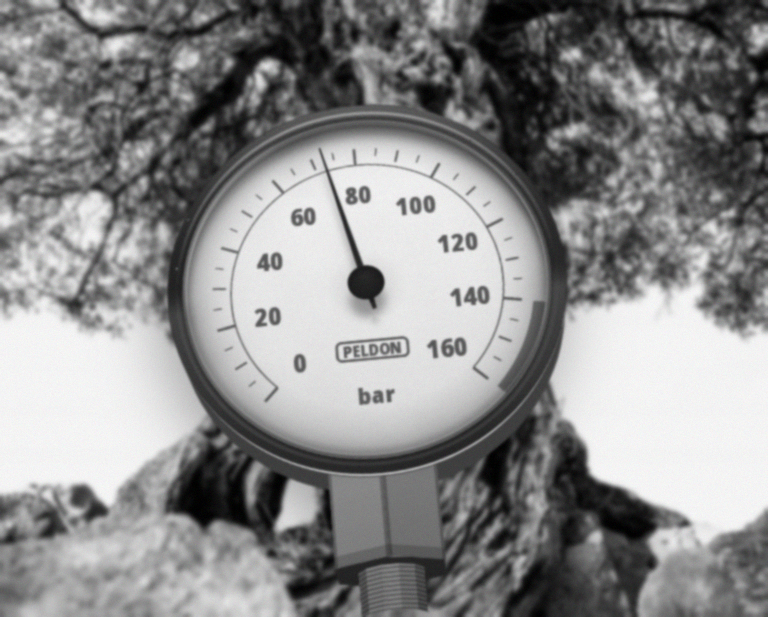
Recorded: value=72.5 unit=bar
